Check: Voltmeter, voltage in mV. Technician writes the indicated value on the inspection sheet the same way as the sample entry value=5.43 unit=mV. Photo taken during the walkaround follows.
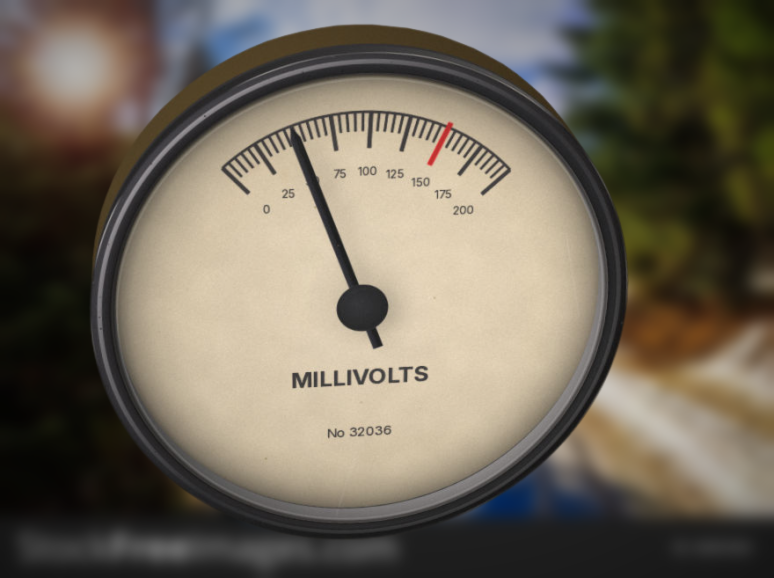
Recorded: value=50 unit=mV
